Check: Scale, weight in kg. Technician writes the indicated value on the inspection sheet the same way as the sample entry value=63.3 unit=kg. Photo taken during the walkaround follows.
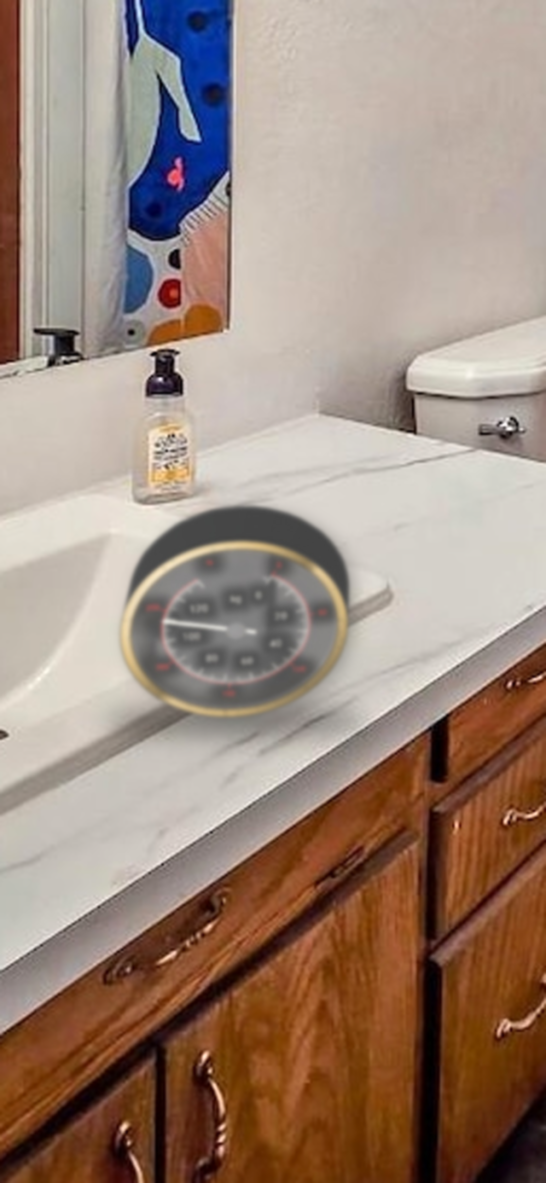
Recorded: value=110 unit=kg
